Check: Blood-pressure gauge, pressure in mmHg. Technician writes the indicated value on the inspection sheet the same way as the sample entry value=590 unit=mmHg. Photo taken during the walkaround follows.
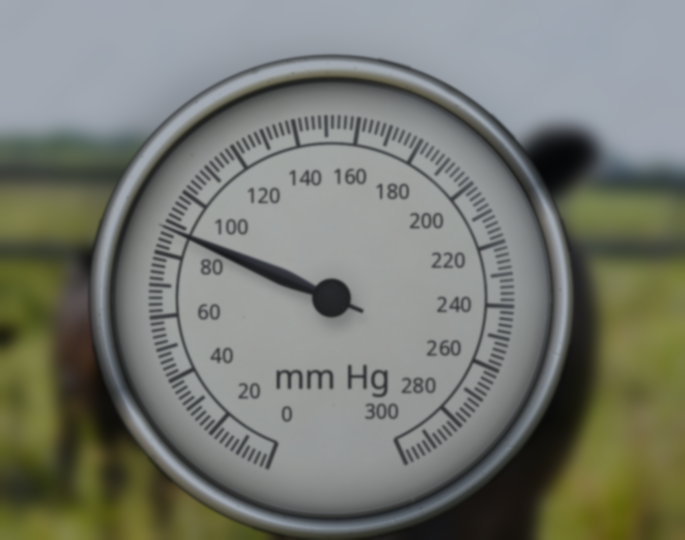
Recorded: value=88 unit=mmHg
